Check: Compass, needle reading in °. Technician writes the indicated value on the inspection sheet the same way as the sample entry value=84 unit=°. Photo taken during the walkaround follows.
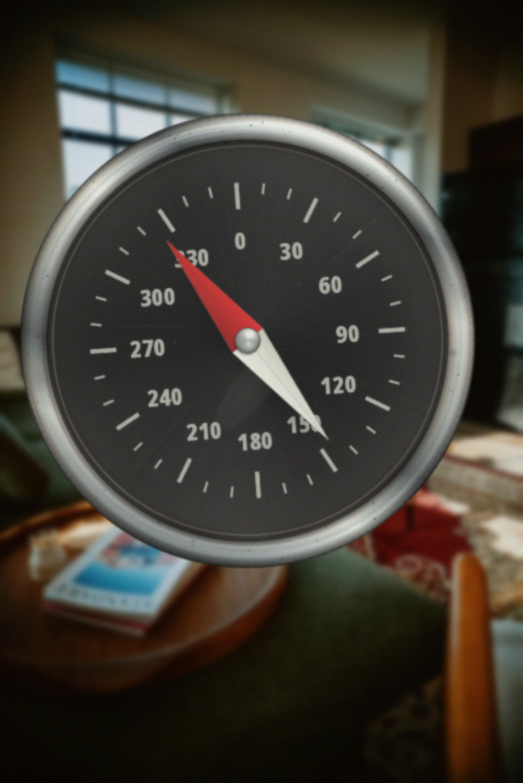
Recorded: value=325 unit=°
